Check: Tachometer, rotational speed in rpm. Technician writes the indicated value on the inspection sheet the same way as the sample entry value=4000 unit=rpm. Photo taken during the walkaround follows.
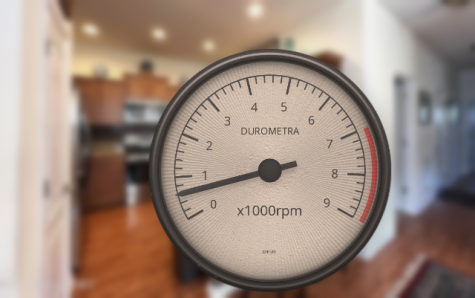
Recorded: value=600 unit=rpm
